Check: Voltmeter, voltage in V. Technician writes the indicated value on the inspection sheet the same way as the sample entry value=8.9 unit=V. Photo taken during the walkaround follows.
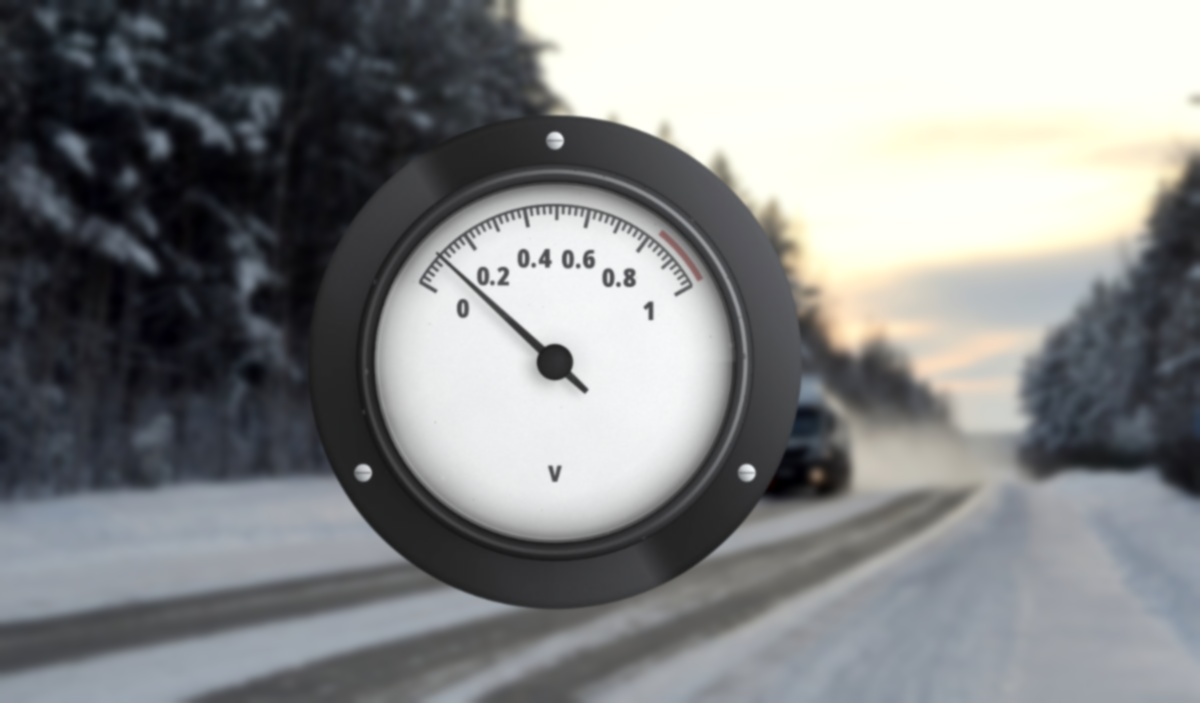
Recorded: value=0.1 unit=V
